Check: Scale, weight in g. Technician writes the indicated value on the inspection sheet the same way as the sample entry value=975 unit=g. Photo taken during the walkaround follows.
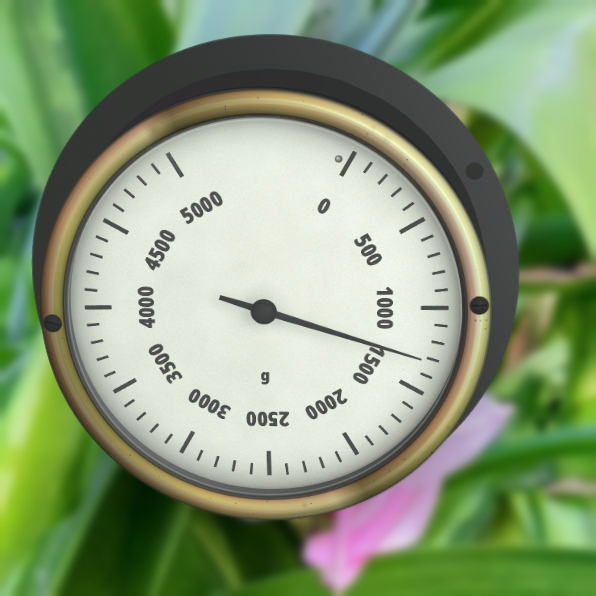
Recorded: value=1300 unit=g
